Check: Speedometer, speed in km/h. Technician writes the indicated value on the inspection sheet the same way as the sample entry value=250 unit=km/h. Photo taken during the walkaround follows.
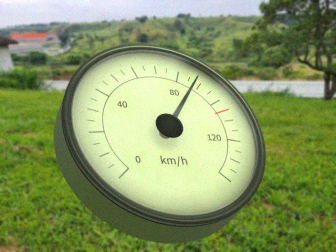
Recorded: value=87.5 unit=km/h
